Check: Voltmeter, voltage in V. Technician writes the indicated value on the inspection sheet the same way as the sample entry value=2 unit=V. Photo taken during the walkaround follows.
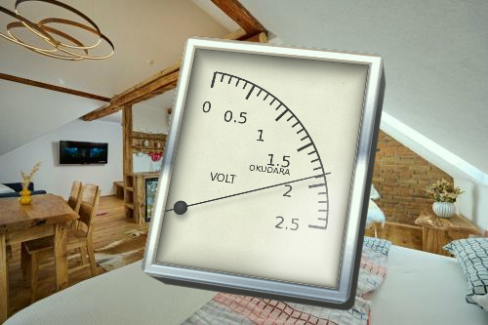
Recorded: value=1.9 unit=V
